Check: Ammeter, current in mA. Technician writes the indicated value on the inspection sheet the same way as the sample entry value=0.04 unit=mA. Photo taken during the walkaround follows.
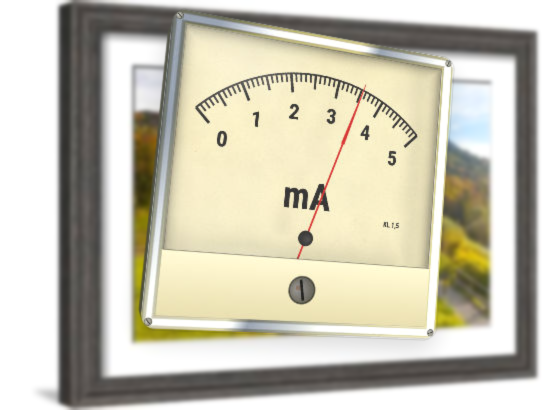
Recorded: value=3.5 unit=mA
